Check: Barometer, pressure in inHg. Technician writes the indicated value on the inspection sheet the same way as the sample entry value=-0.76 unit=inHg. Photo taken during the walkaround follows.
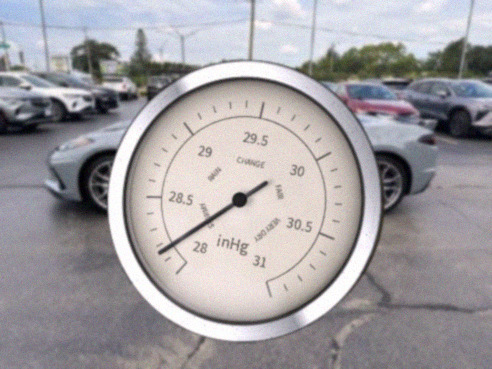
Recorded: value=28.15 unit=inHg
